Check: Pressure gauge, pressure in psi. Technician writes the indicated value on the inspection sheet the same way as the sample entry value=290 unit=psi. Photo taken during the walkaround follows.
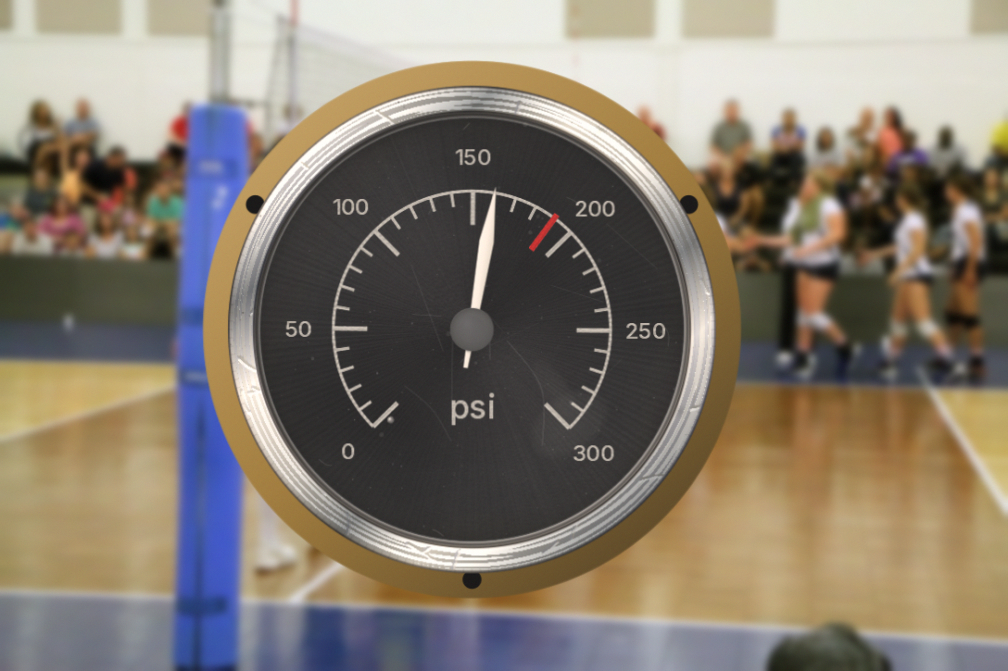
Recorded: value=160 unit=psi
